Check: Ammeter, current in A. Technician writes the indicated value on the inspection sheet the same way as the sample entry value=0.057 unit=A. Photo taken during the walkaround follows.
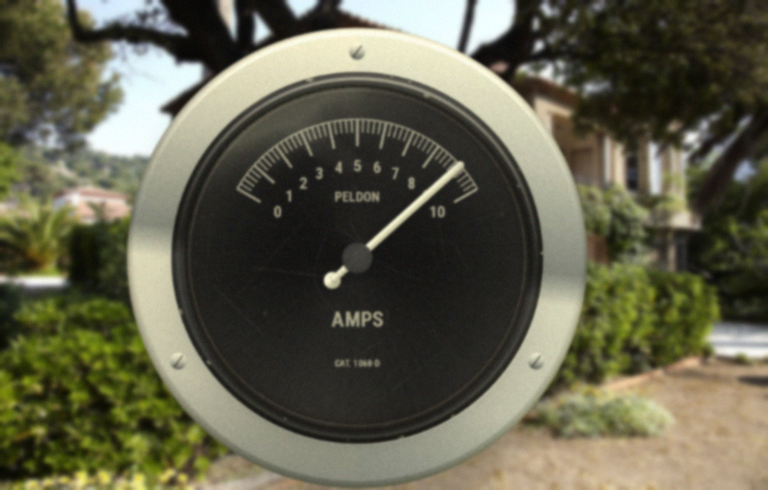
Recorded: value=9 unit=A
